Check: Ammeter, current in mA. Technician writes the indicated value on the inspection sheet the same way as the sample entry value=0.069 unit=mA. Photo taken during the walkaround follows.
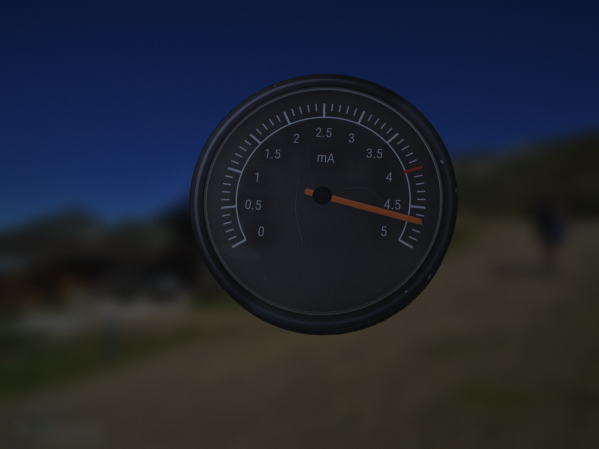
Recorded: value=4.7 unit=mA
